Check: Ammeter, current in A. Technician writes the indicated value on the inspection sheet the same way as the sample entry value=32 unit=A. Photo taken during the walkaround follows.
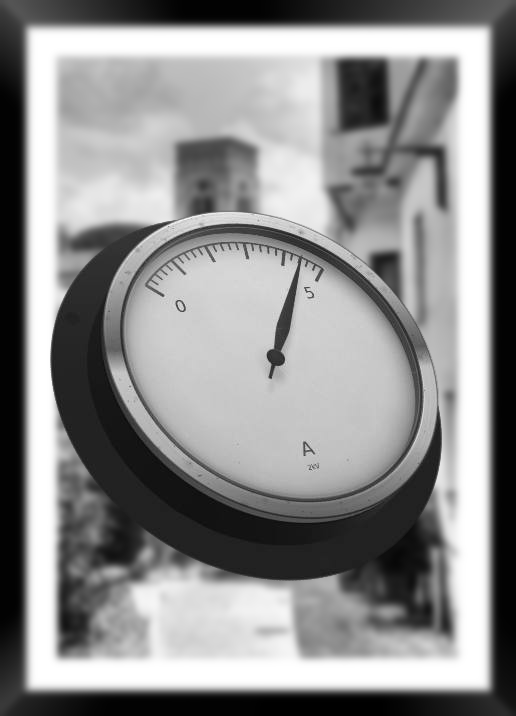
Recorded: value=4.4 unit=A
